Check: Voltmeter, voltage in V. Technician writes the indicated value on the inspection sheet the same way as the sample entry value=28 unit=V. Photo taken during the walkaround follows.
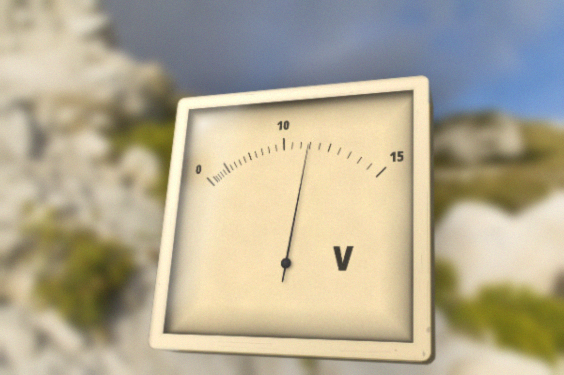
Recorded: value=11.5 unit=V
